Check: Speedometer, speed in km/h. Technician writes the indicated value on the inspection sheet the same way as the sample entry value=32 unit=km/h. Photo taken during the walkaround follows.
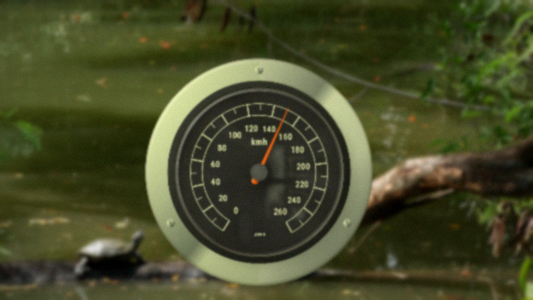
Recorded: value=150 unit=km/h
